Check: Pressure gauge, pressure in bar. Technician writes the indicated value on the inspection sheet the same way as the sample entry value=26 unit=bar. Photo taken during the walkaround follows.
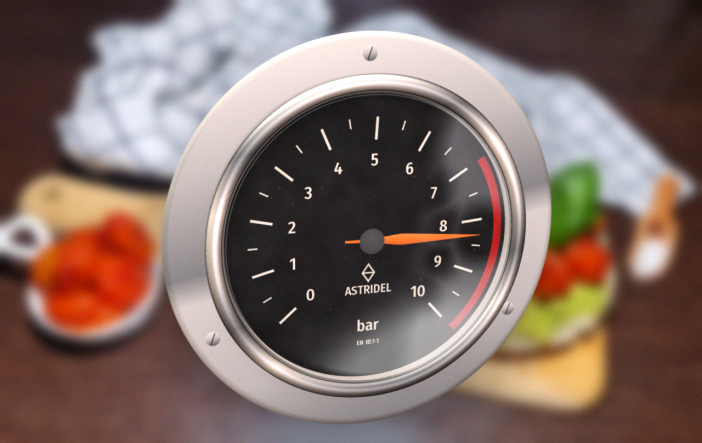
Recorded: value=8.25 unit=bar
